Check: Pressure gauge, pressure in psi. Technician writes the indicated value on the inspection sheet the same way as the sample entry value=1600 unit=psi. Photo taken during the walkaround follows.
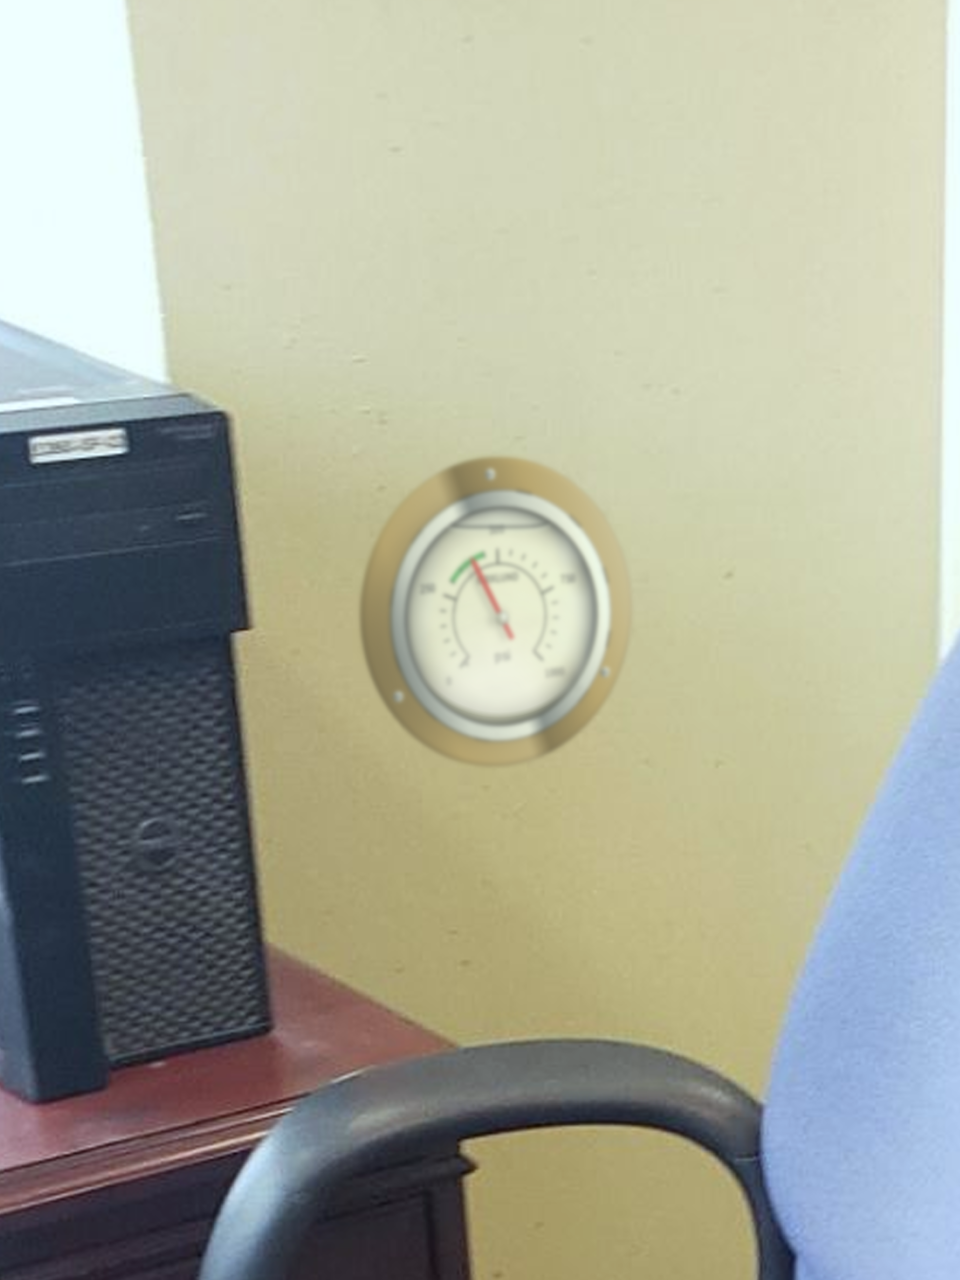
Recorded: value=400 unit=psi
